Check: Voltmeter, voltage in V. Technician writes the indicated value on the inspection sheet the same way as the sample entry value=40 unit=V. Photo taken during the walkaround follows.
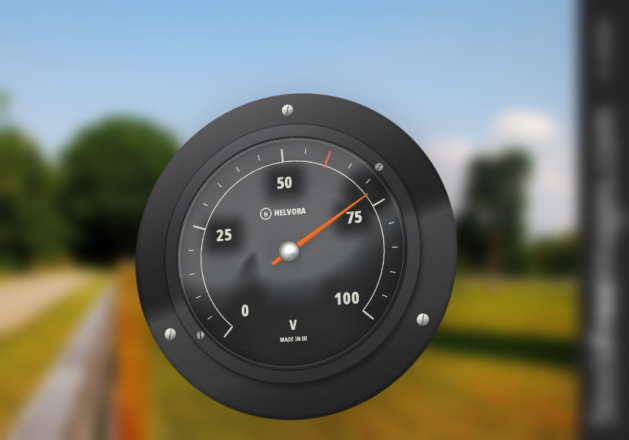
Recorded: value=72.5 unit=V
